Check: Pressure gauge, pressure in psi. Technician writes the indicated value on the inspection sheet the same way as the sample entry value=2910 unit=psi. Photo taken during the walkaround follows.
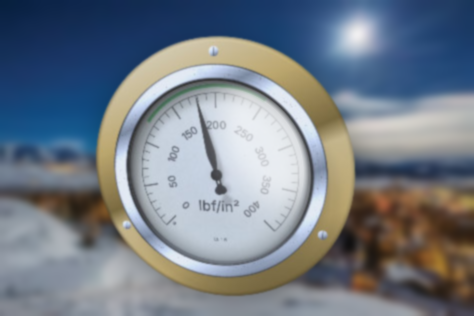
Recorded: value=180 unit=psi
